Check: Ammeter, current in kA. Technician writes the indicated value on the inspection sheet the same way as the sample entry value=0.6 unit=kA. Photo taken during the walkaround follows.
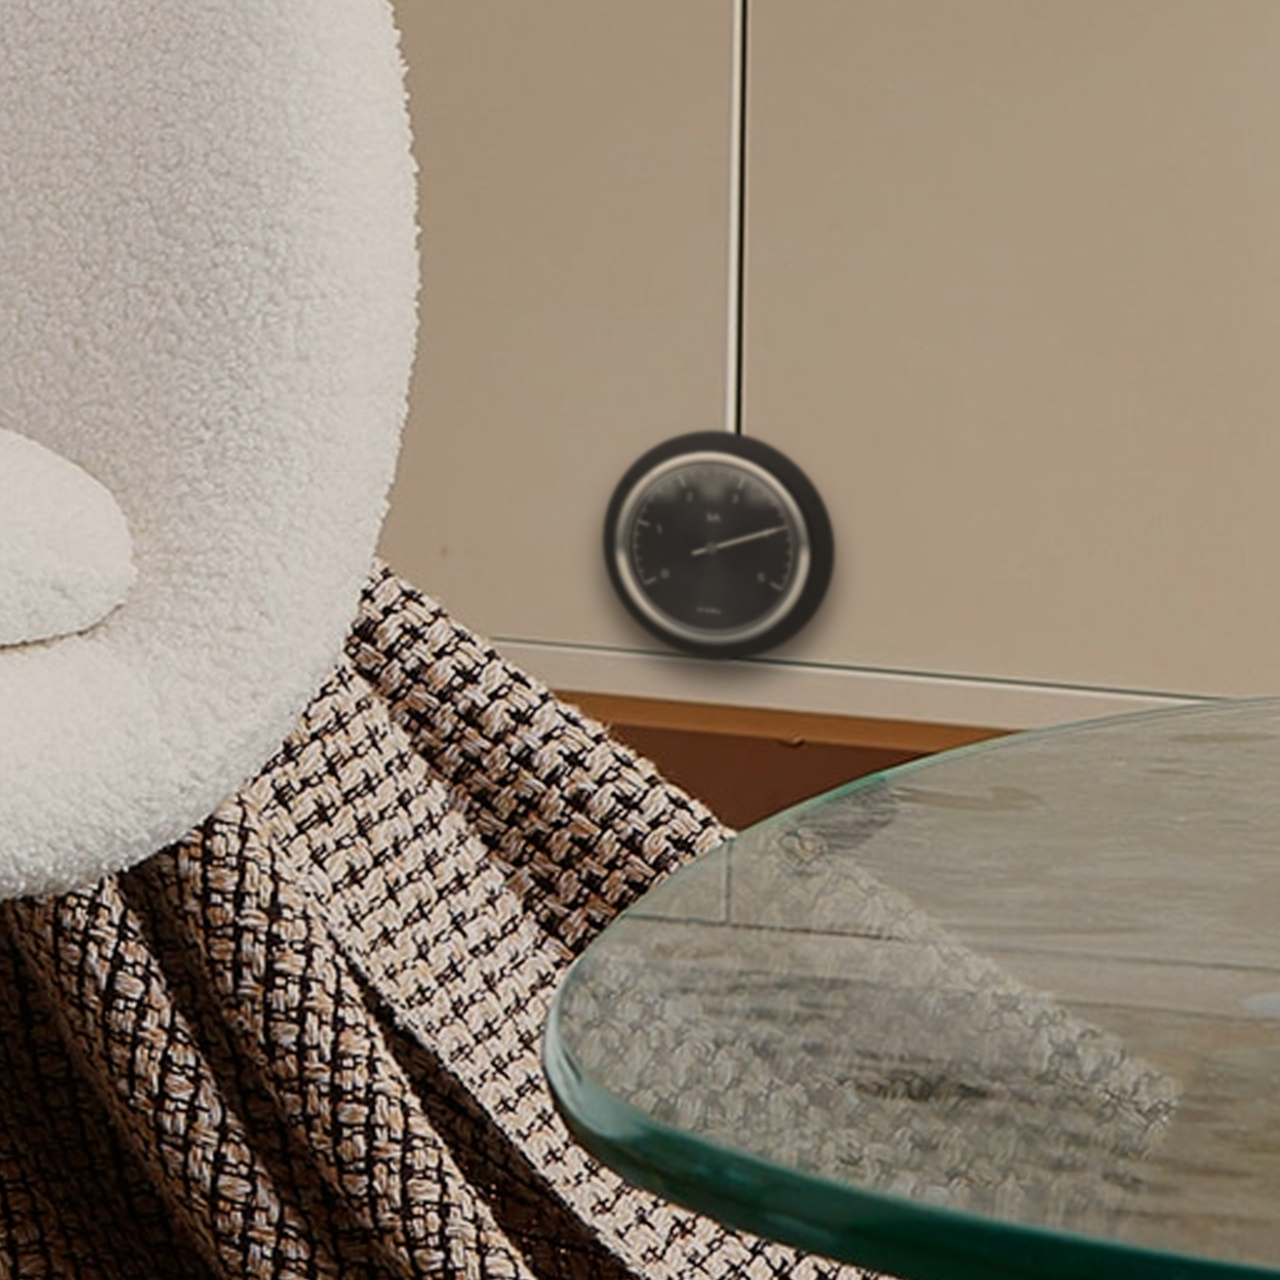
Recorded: value=4 unit=kA
